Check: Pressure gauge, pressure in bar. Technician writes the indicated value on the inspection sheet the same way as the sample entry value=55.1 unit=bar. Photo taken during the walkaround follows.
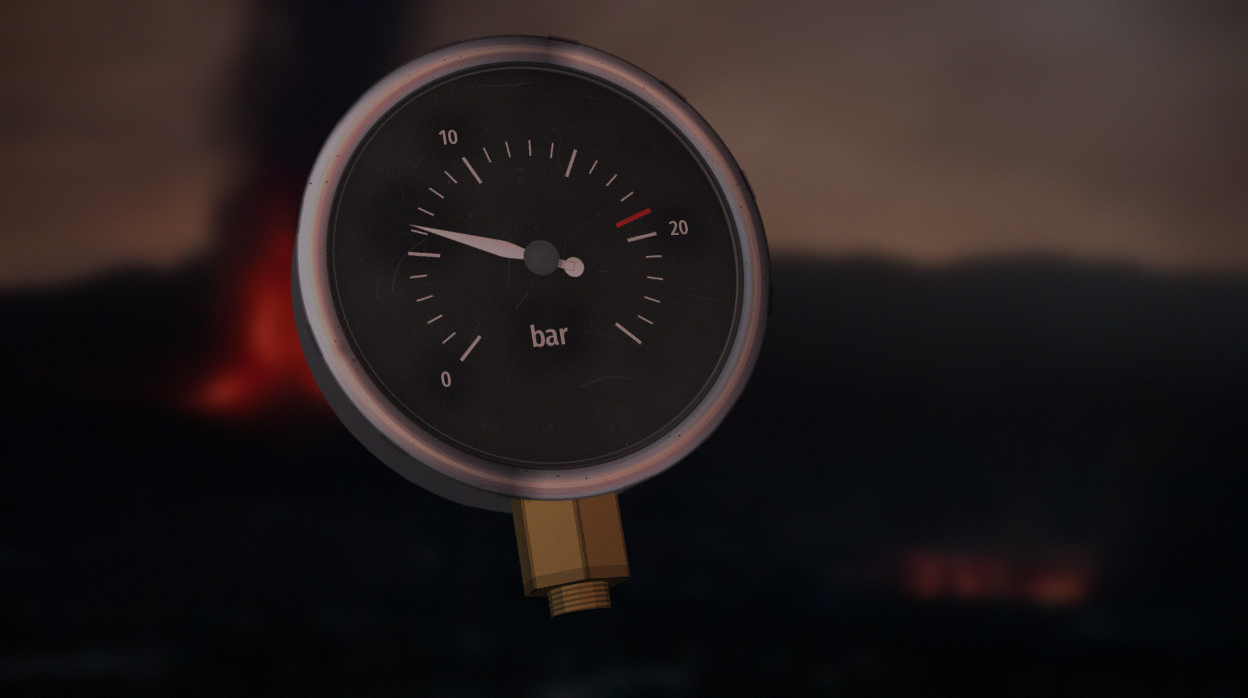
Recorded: value=6 unit=bar
